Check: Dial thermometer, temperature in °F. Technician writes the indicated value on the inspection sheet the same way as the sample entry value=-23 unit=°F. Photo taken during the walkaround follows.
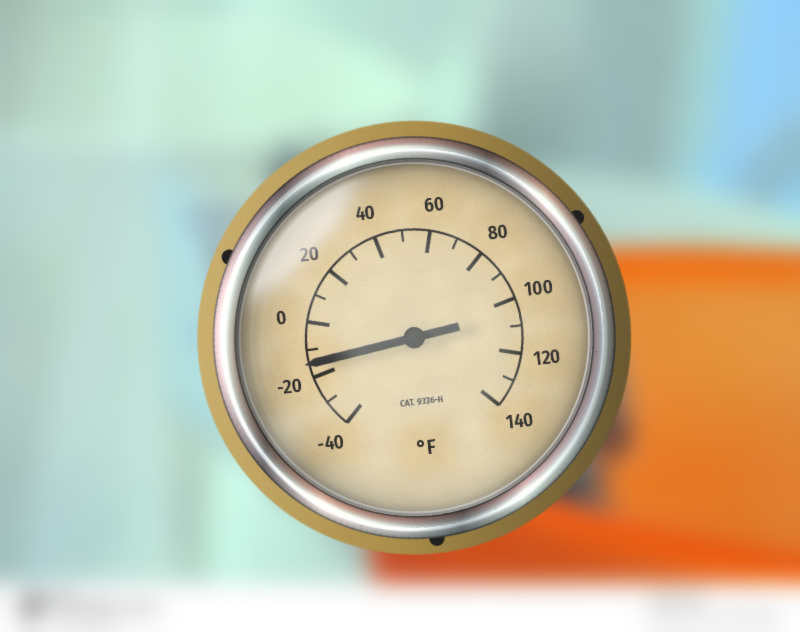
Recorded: value=-15 unit=°F
